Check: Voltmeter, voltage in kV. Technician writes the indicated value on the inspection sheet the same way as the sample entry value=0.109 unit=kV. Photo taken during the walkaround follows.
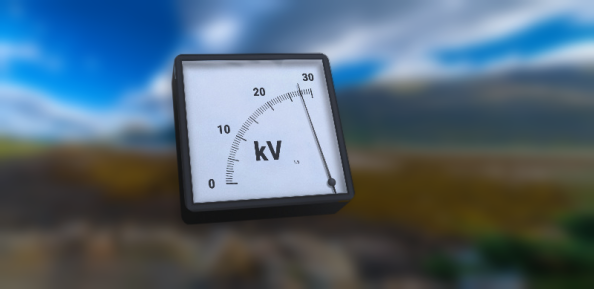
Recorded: value=27.5 unit=kV
